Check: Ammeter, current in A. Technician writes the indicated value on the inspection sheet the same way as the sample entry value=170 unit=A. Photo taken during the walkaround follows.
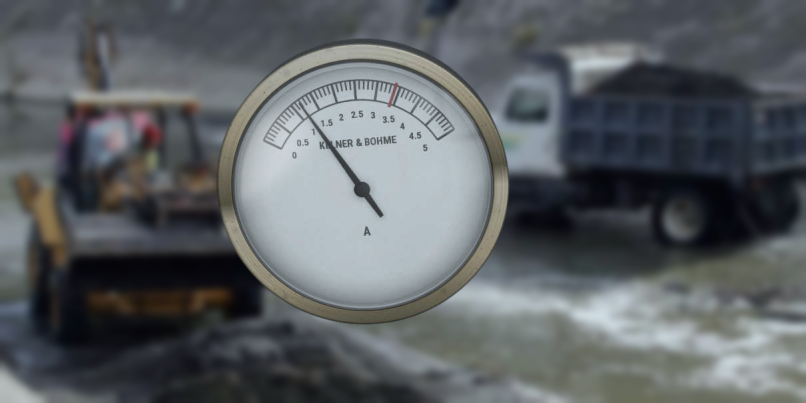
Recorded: value=1.2 unit=A
